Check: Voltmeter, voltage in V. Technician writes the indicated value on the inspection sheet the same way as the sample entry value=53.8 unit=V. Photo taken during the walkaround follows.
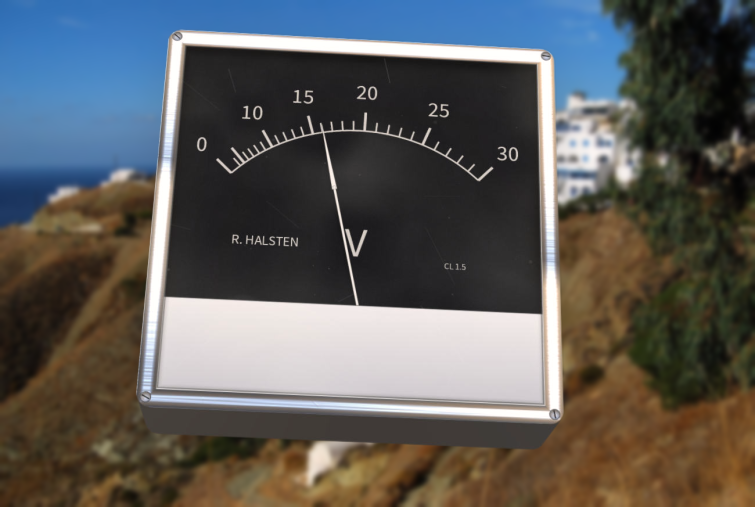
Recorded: value=16 unit=V
